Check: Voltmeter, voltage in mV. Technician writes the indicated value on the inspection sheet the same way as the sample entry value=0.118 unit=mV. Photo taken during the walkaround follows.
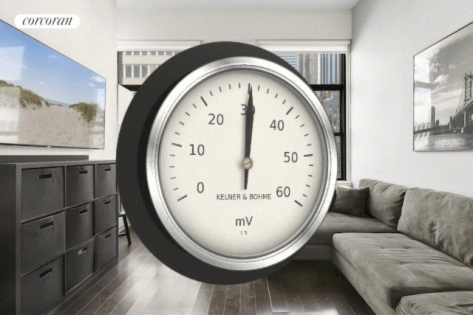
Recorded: value=30 unit=mV
